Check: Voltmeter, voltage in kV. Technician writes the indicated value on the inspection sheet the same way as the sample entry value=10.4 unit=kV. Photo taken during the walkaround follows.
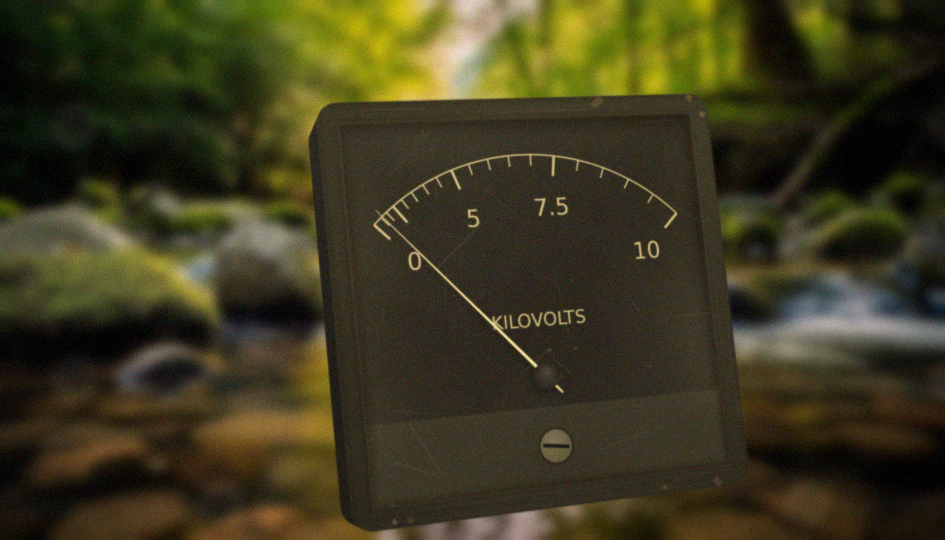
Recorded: value=1.5 unit=kV
